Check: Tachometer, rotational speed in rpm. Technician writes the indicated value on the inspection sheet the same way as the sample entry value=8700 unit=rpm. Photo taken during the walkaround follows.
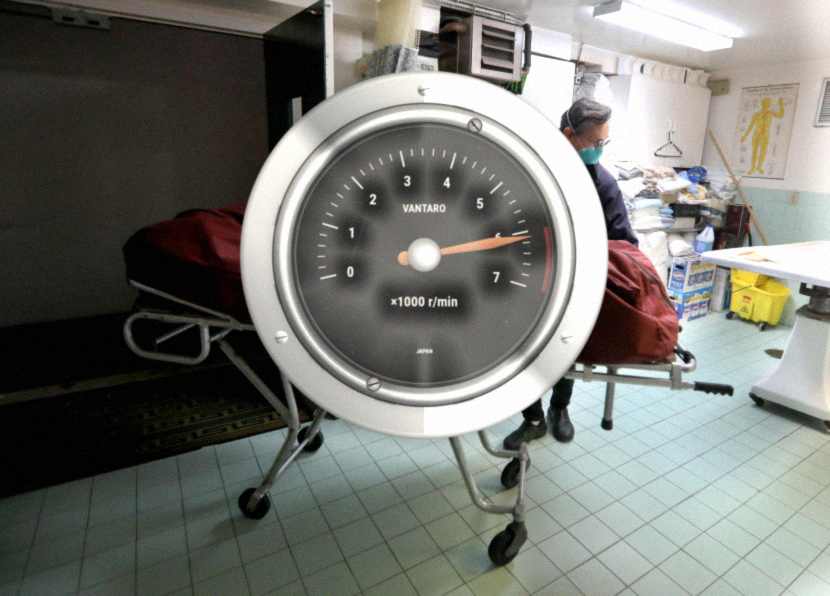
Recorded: value=6100 unit=rpm
